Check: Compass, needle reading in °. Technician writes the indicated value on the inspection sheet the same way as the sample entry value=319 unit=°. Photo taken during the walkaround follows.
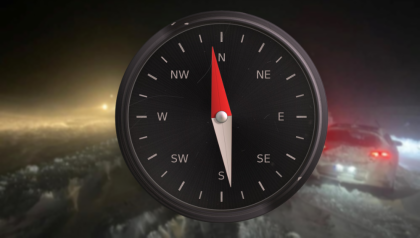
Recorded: value=352.5 unit=°
